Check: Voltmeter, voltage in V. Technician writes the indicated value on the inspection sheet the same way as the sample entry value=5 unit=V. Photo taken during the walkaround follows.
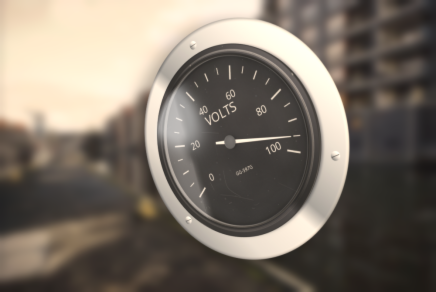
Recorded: value=95 unit=V
